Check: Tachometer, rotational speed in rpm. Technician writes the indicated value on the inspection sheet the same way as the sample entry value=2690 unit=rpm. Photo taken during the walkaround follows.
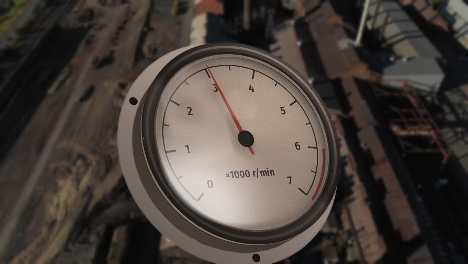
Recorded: value=3000 unit=rpm
